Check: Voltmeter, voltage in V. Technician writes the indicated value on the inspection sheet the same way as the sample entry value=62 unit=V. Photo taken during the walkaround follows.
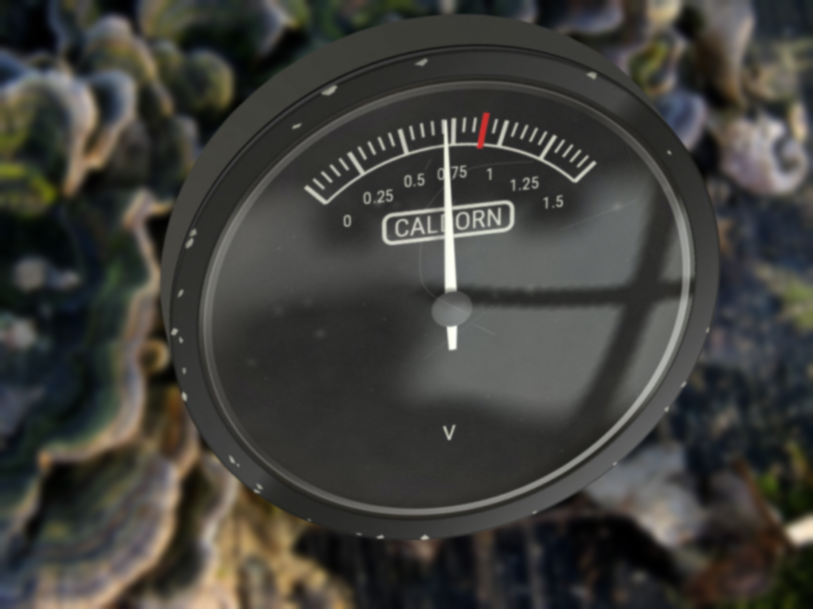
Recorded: value=0.7 unit=V
